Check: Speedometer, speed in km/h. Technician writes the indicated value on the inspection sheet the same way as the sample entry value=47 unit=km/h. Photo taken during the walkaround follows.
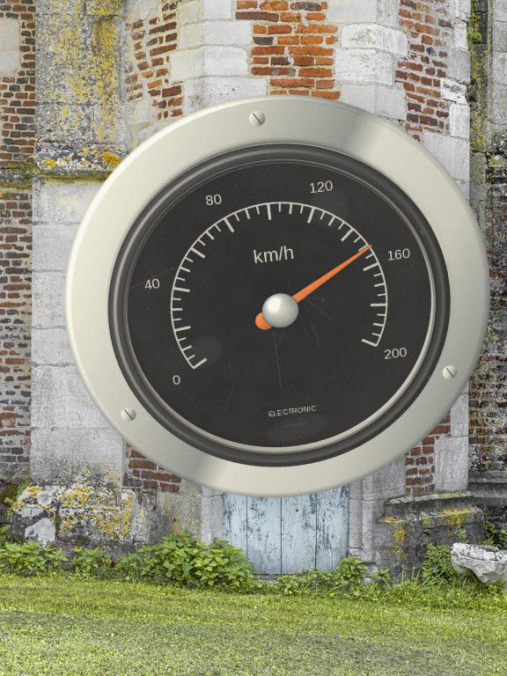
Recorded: value=150 unit=km/h
